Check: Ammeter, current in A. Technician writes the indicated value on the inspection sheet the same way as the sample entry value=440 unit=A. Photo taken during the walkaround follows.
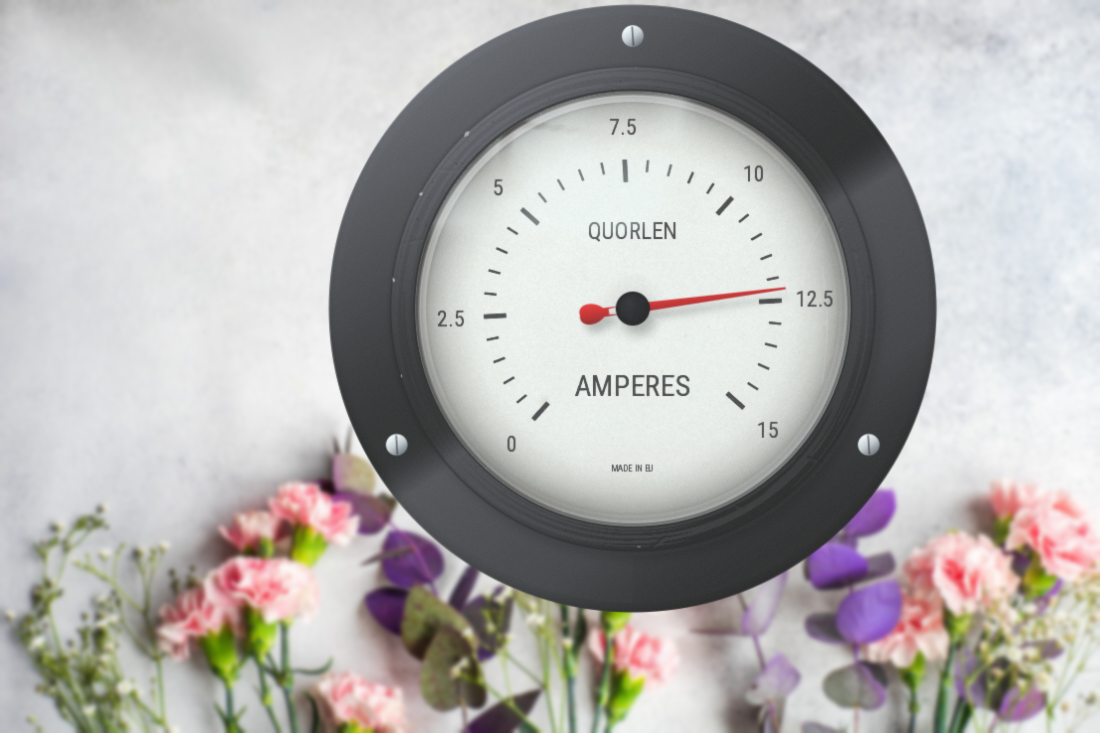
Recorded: value=12.25 unit=A
